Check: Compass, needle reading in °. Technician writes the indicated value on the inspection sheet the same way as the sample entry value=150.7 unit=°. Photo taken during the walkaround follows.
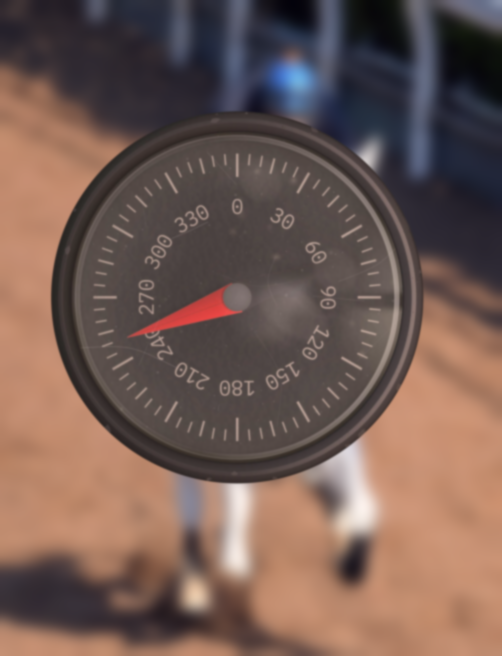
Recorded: value=250 unit=°
